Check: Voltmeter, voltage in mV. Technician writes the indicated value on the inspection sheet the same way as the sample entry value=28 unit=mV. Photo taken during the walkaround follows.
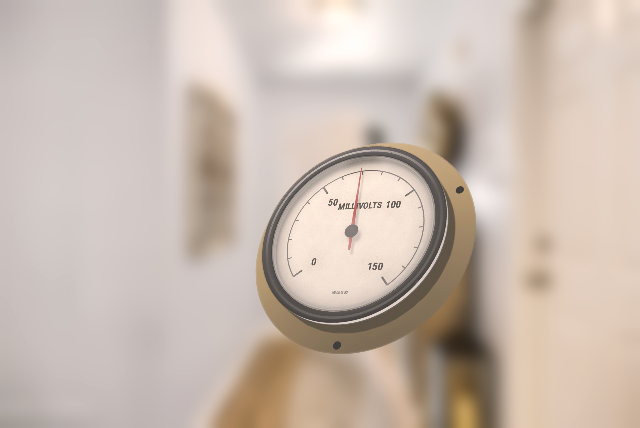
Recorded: value=70 unit=mV
